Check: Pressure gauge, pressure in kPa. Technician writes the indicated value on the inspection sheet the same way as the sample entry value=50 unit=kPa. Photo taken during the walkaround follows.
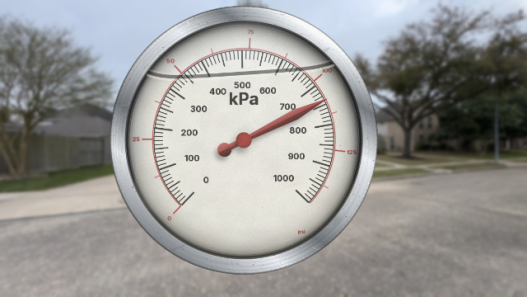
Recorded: value=740 unit=kPa
